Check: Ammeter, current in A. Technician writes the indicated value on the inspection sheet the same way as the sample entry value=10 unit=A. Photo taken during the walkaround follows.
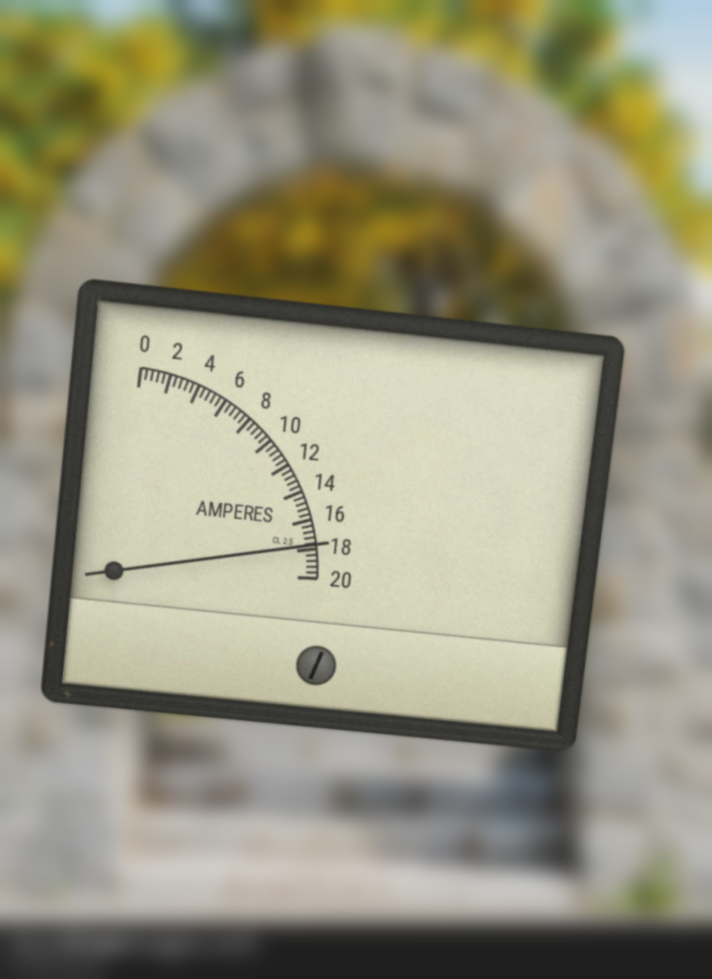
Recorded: value=17.6 unit=A
